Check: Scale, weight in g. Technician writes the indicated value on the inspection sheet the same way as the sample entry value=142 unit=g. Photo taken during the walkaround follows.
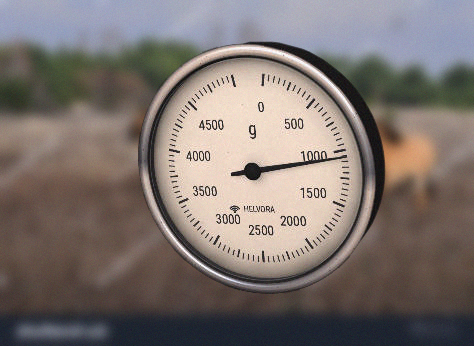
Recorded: value=1050 unit=g
